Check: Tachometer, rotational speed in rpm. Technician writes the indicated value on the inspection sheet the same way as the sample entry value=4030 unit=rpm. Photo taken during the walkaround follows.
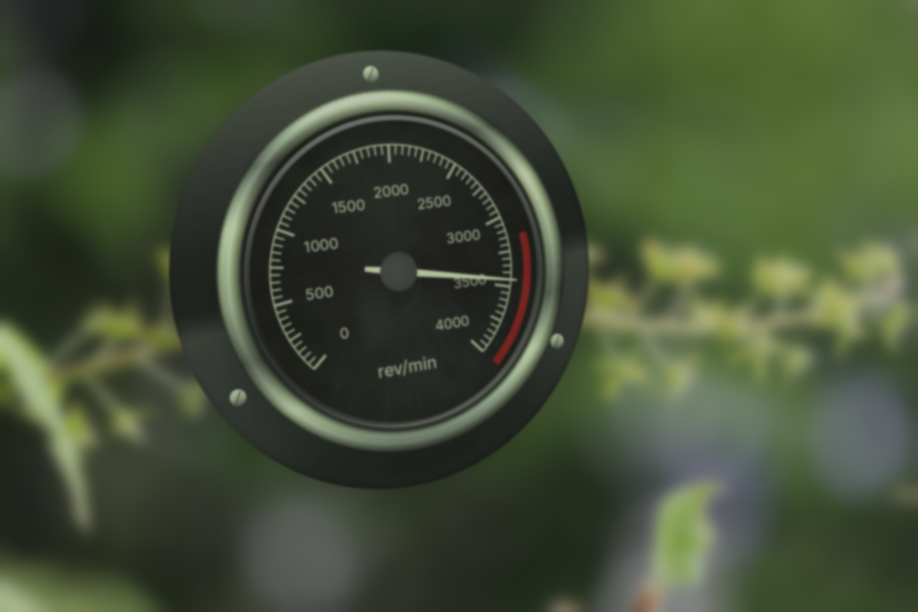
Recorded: value=3450 unit=rpm
